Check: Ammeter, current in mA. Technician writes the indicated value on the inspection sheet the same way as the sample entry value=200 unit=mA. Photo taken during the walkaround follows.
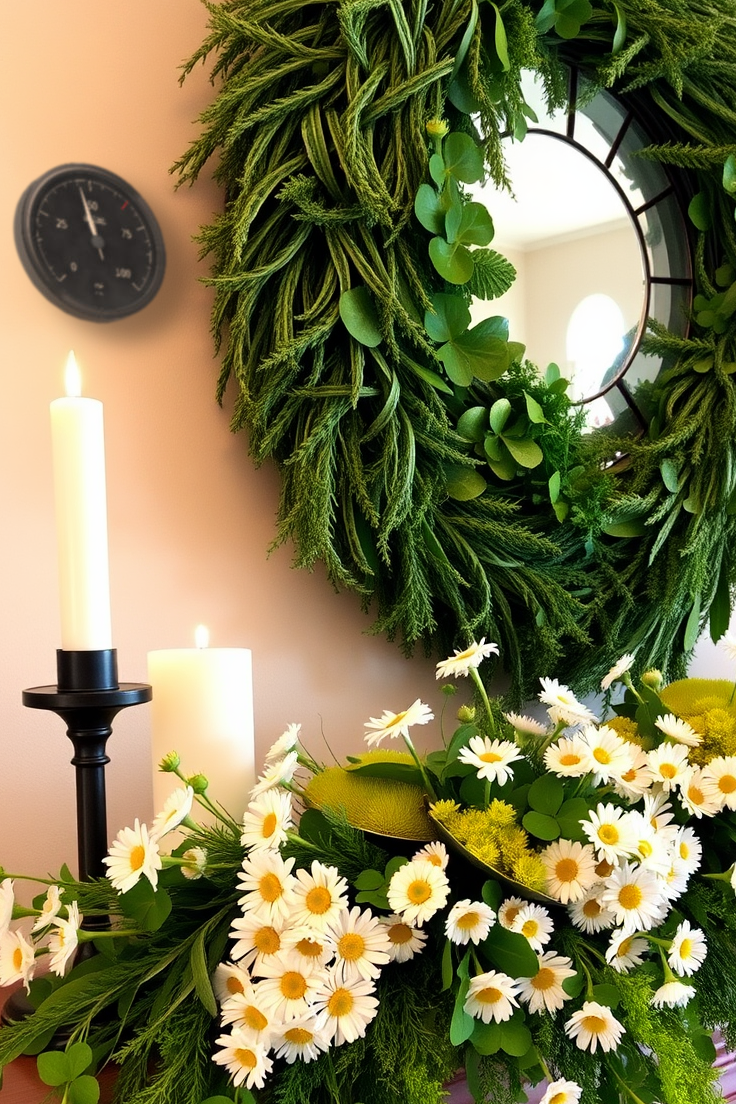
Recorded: value=45 unit=mA
